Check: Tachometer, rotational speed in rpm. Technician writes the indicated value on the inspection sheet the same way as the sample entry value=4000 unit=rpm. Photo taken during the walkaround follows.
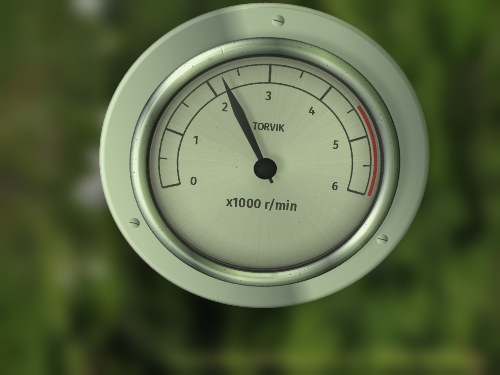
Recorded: value=2250 unit=rpm
